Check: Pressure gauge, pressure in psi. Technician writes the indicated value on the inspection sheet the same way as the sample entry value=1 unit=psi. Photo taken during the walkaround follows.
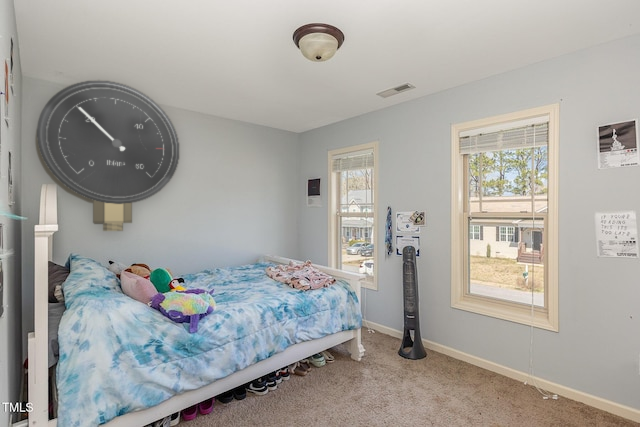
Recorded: value=20 unit=psi
